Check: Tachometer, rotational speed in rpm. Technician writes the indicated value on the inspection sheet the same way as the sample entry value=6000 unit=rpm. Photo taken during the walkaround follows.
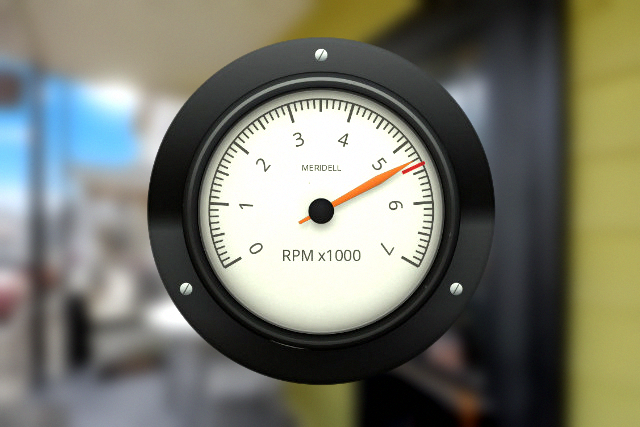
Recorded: value=5300 unit=rpm
